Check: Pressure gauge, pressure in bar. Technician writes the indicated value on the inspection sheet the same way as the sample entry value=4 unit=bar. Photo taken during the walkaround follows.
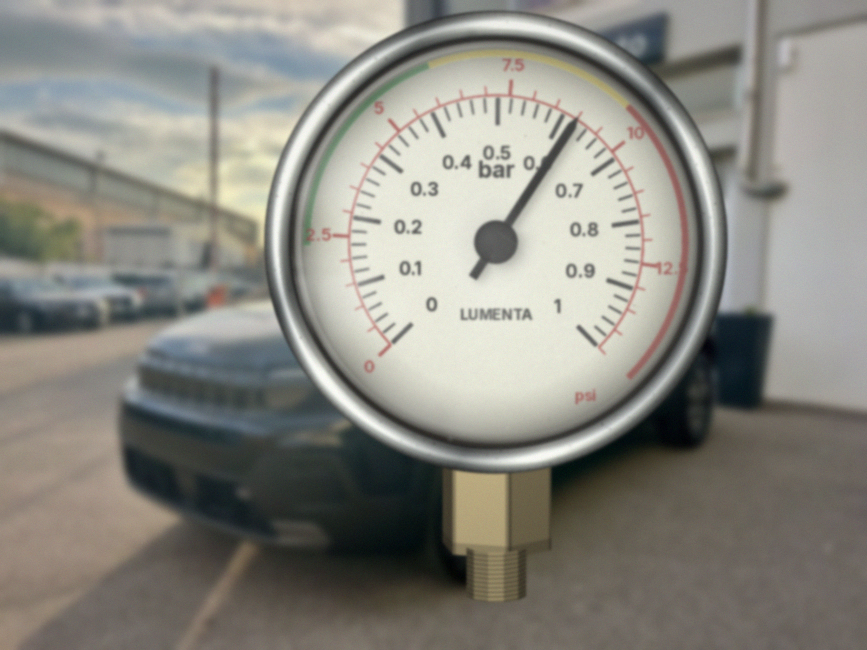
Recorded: value=0.62 unit=bar
